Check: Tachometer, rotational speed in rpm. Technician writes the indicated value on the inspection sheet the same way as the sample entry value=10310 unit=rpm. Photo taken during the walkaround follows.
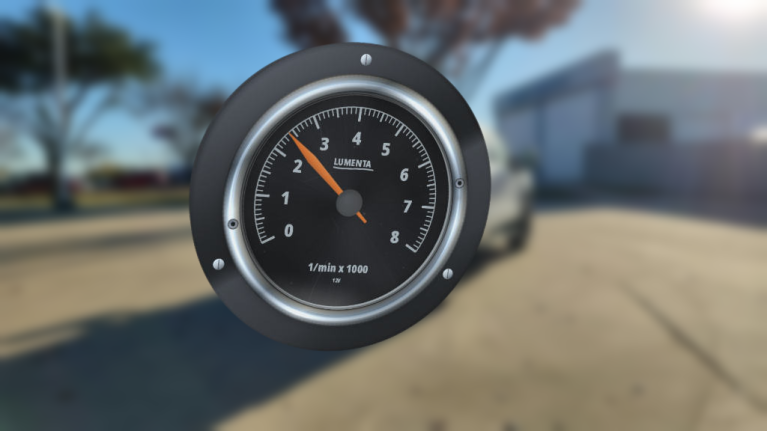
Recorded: value=2400 unit=rpm
